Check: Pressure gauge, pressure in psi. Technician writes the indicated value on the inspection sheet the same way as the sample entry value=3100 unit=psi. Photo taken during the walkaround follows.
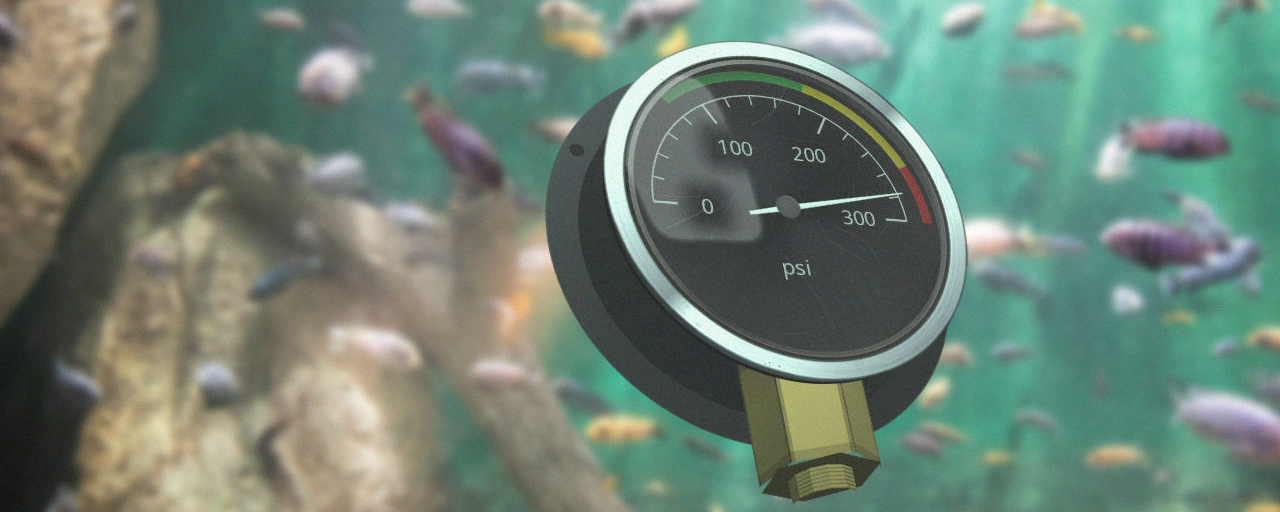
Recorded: value=280 unit=psi
